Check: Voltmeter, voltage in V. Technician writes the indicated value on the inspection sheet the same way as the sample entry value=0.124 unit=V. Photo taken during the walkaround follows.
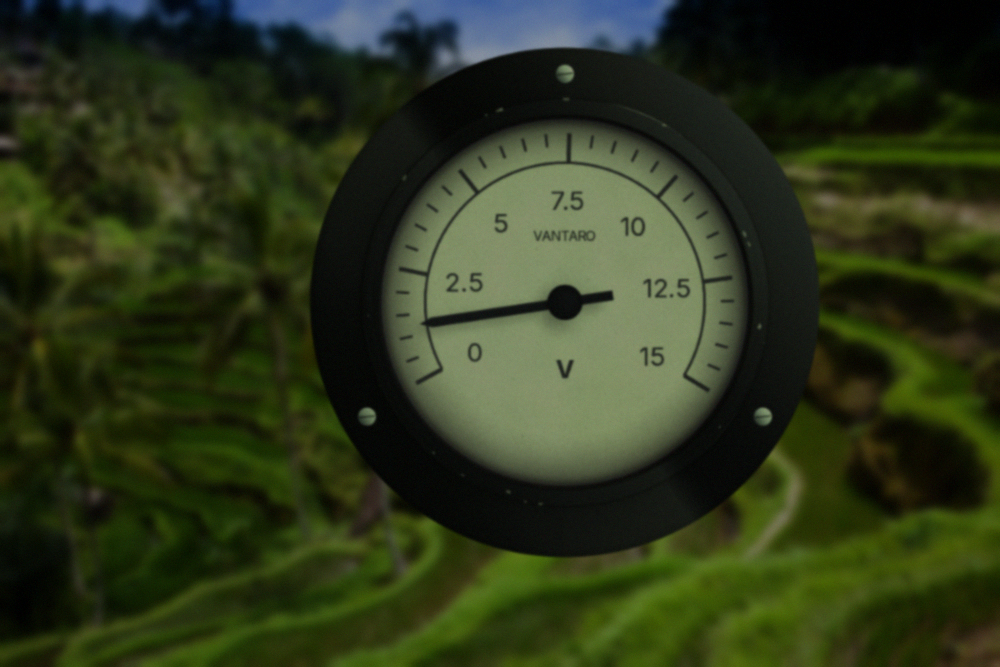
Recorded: value=1.25 unit=V
